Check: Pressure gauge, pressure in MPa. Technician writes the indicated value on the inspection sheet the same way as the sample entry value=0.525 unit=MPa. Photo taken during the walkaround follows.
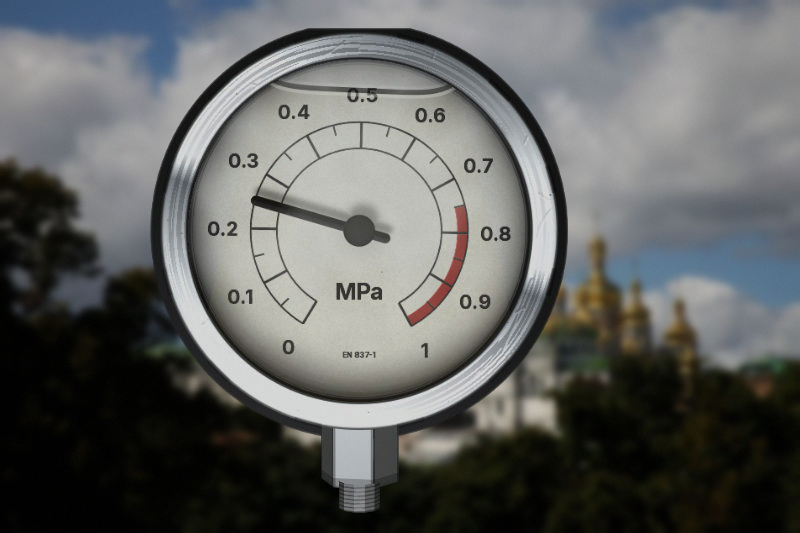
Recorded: value=0.25 unit=MPa
